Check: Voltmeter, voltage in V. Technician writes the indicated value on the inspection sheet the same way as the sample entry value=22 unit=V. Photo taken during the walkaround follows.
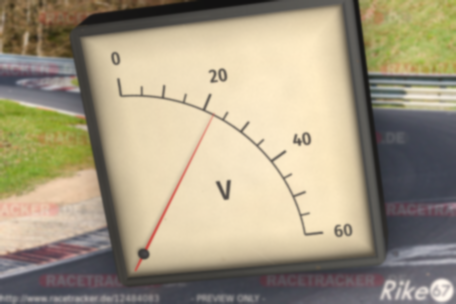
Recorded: value=22.5 unit=V
